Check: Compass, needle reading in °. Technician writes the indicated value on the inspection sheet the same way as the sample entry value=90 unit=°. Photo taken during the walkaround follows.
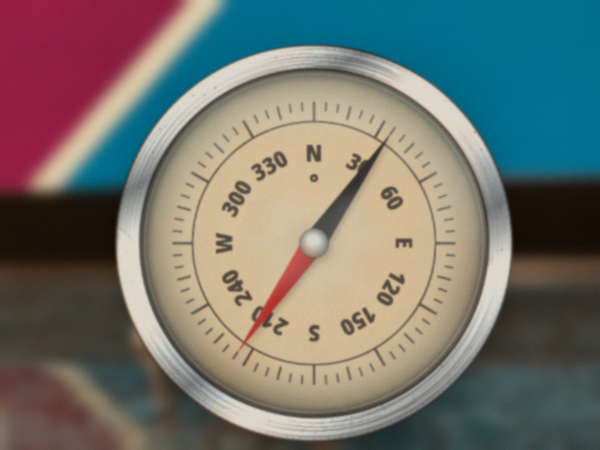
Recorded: value=215 unit=°
